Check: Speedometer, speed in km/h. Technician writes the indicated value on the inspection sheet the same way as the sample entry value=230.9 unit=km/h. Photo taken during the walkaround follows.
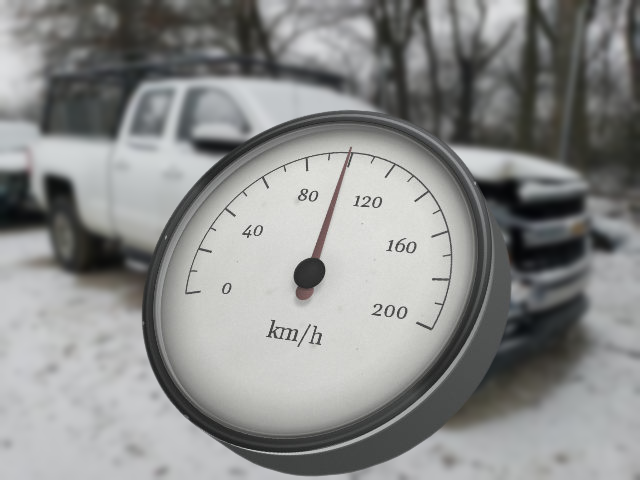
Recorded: value=100 unit=km/h
